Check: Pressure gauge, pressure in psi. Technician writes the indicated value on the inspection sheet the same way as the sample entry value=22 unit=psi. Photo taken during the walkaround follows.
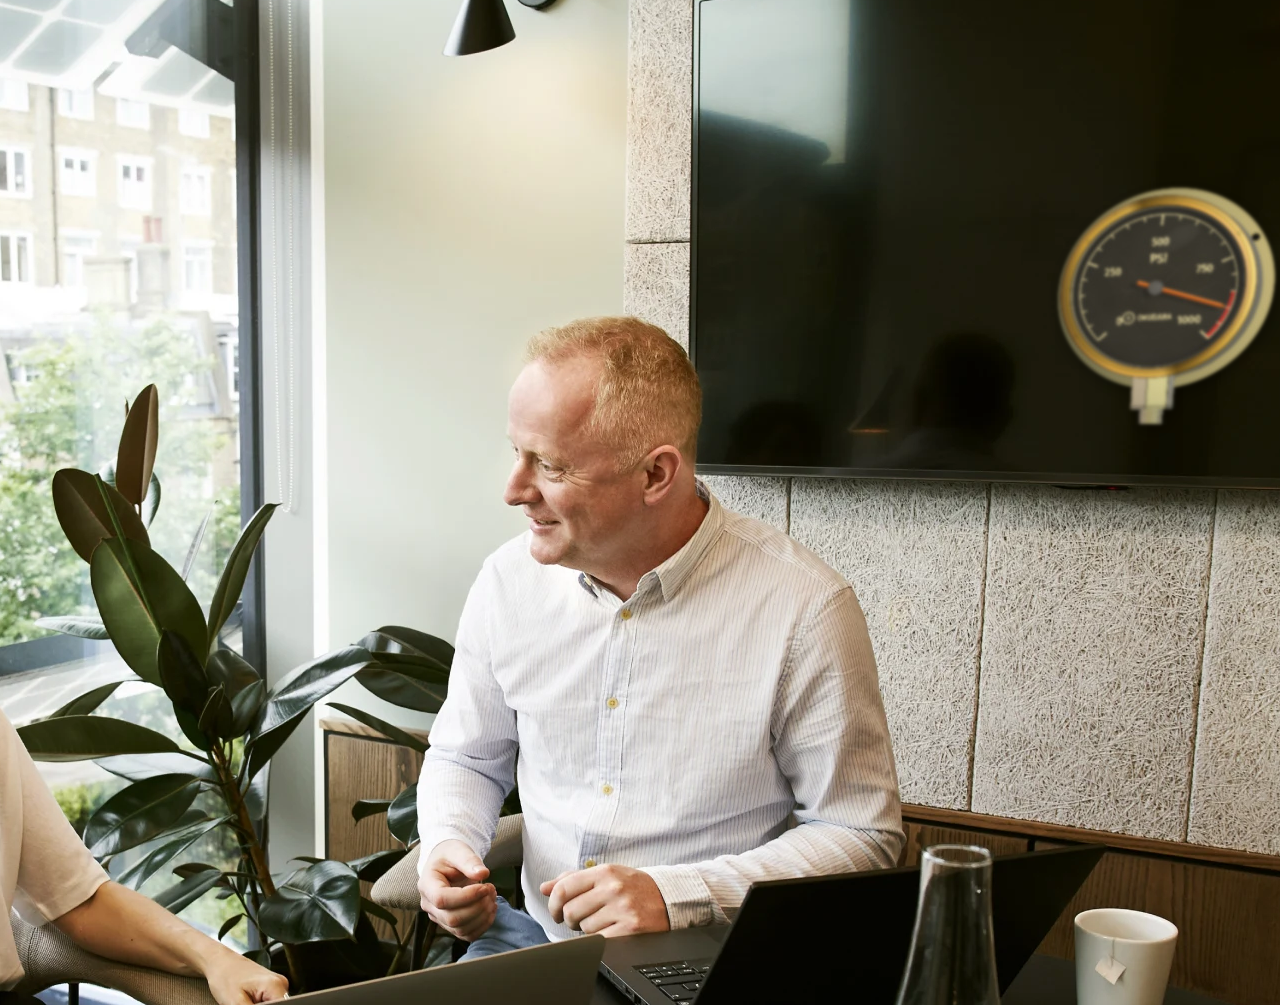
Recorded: value=900 unit=psi
